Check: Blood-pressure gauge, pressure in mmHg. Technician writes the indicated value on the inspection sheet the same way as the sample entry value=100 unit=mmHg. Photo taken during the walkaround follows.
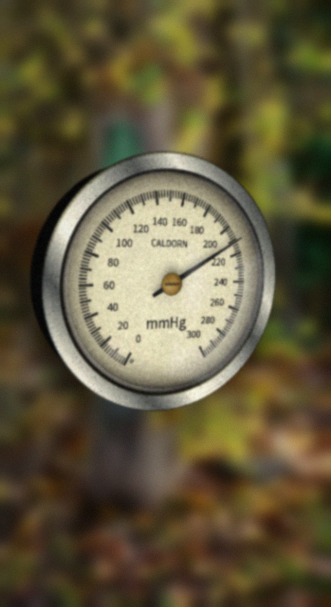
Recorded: value=210 unit=mmHg
